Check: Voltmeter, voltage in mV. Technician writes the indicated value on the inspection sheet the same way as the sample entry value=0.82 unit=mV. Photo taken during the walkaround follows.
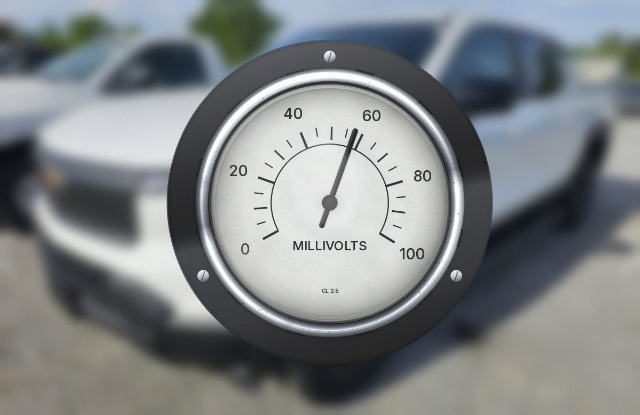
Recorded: value=57.5 unit=mV
